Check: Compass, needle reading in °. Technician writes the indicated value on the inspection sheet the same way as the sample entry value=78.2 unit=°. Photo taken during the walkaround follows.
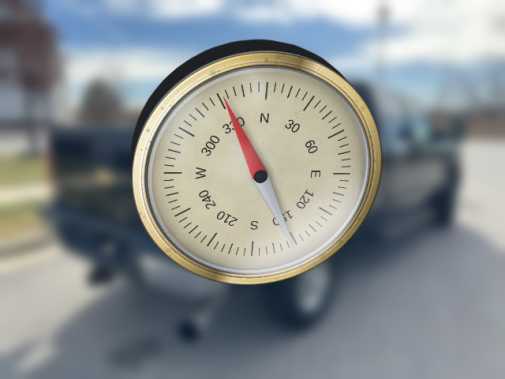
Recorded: value=332.5 unit=°
